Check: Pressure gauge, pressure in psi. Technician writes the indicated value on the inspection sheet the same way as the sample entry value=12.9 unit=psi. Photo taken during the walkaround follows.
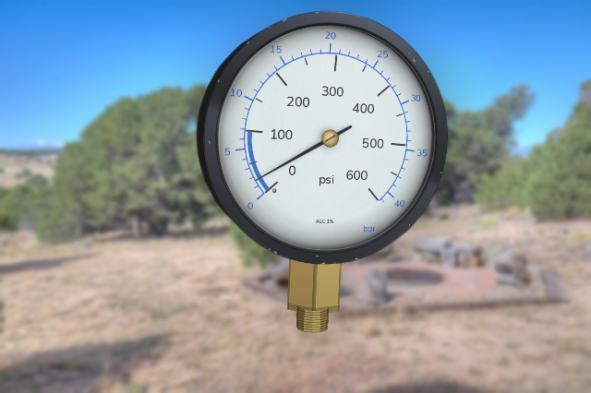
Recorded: value=25 unit=psi
